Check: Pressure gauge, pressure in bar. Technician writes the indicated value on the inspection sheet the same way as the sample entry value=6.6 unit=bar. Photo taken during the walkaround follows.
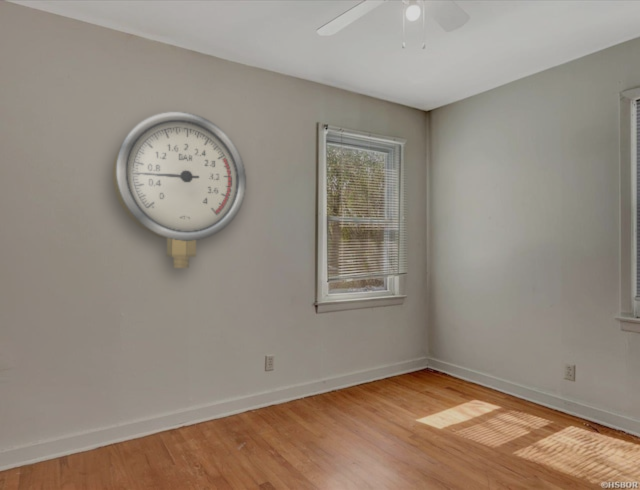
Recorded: value=0.6 unit=bar
